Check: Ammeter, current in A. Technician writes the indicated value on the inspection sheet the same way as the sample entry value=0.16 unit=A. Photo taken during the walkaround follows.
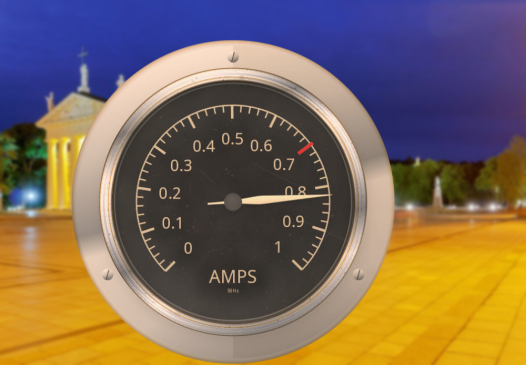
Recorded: value=0.82 unit=A
